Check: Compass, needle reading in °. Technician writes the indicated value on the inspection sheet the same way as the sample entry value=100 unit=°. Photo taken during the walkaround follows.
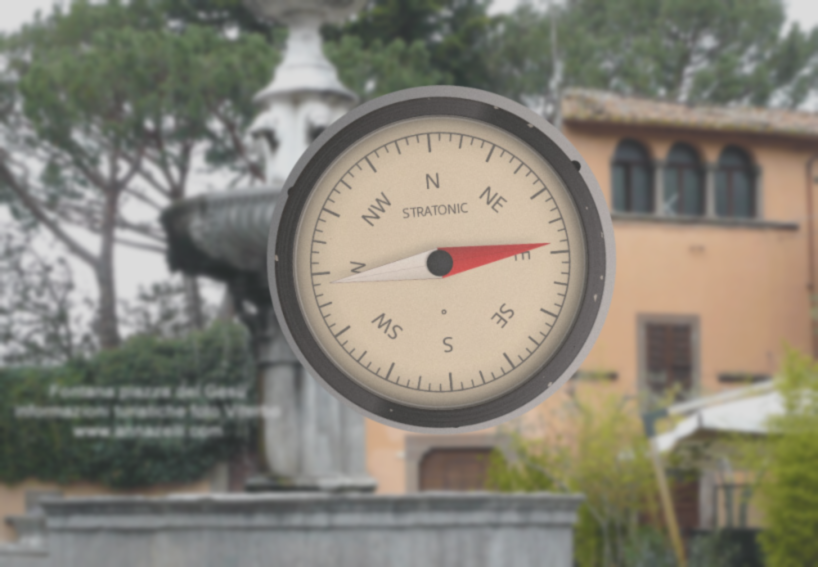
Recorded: value=85 unit=°
